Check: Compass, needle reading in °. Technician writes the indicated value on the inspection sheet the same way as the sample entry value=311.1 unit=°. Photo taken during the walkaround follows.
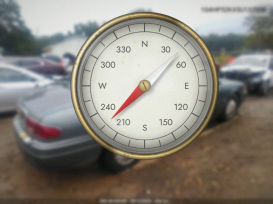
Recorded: value=225 unit=°
